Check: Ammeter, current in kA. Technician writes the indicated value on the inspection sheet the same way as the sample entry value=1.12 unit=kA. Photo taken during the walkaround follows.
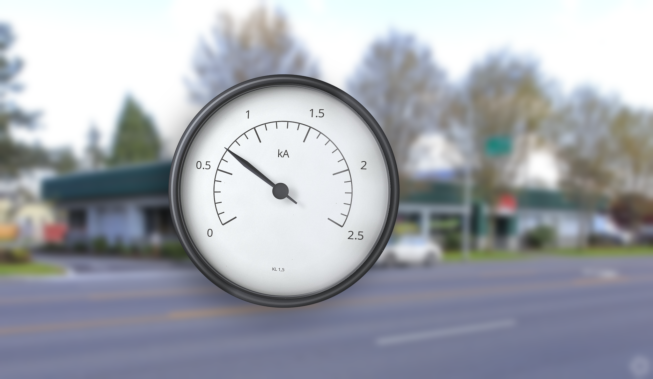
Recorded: value=0.7 unit=kA
